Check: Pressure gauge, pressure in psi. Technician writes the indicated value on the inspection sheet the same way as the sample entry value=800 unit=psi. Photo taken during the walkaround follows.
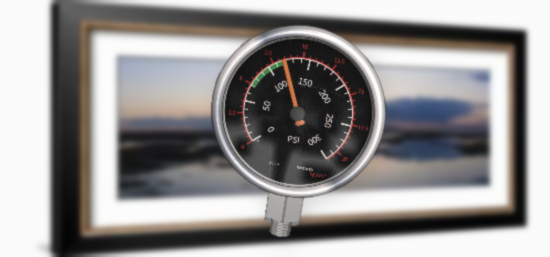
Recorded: value=120 unit=psi
